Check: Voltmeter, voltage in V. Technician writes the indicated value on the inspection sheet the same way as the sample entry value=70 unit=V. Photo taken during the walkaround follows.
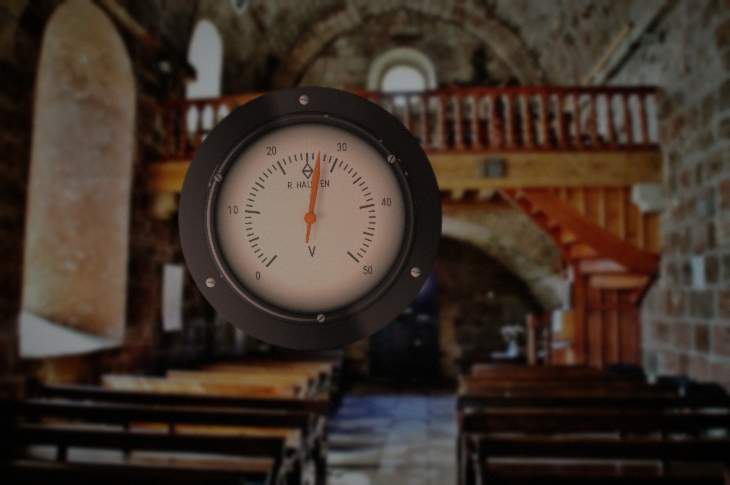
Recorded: value=27 unit=V
